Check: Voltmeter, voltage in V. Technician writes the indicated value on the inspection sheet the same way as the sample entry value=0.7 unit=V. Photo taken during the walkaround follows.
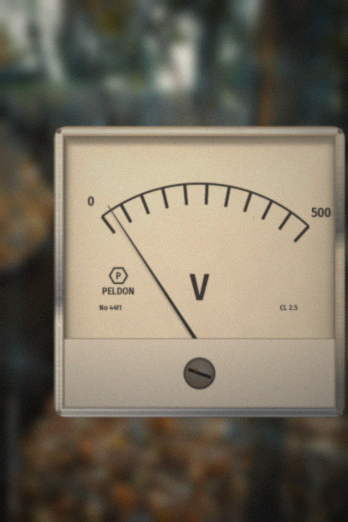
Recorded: value=25 unit=V
